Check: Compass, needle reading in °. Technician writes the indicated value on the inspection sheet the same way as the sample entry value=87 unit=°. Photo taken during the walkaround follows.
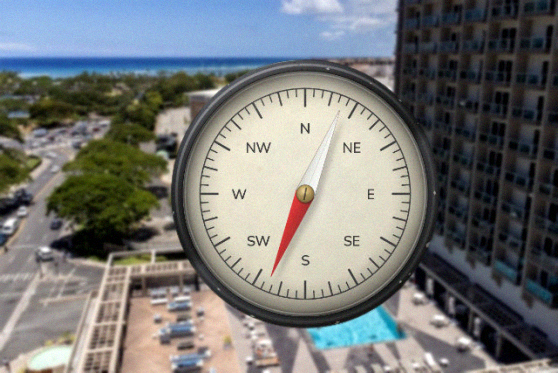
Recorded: value=202.5 unit=°
